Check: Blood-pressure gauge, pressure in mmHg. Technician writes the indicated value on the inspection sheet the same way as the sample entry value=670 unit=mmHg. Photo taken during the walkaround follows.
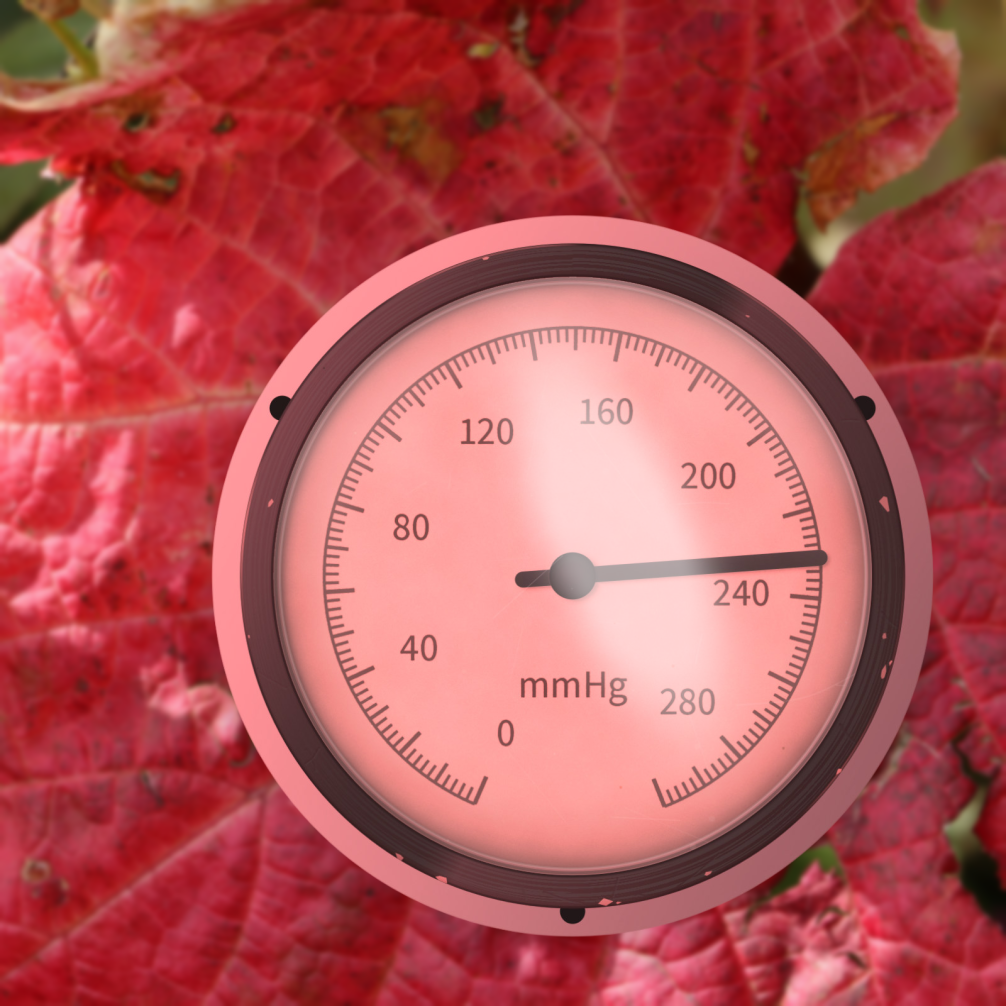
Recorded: value=231 unit=mmHg
